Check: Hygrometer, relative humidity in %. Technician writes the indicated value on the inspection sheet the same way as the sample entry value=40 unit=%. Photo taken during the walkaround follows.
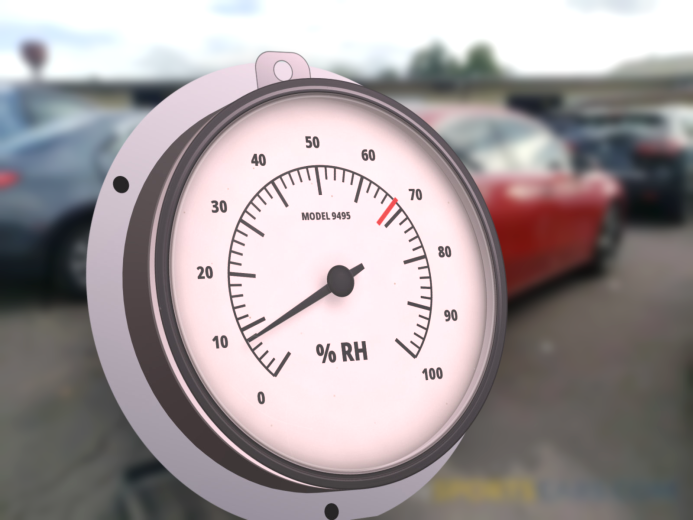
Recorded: value=8 unit=%
